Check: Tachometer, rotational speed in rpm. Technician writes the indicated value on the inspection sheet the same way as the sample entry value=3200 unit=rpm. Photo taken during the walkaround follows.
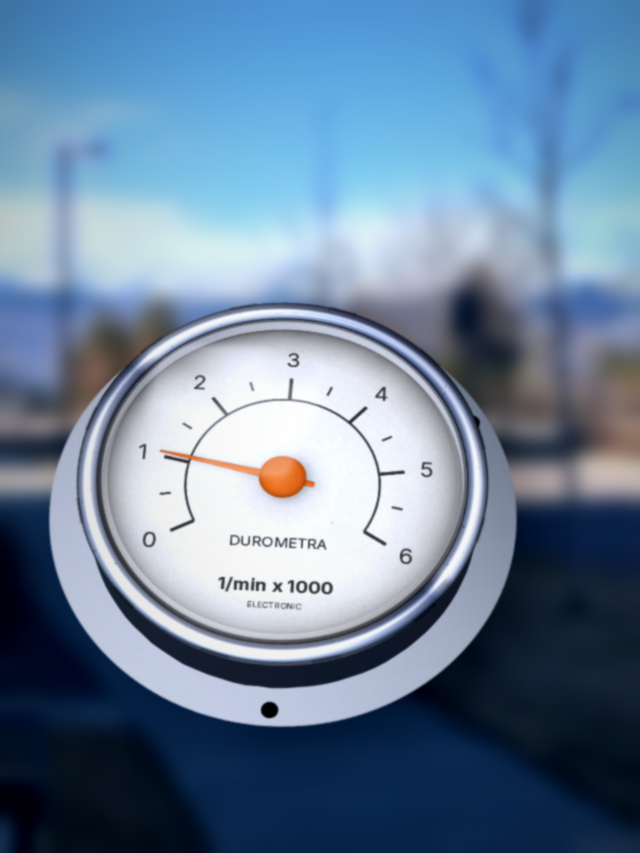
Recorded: value=1000 unit=rpm
